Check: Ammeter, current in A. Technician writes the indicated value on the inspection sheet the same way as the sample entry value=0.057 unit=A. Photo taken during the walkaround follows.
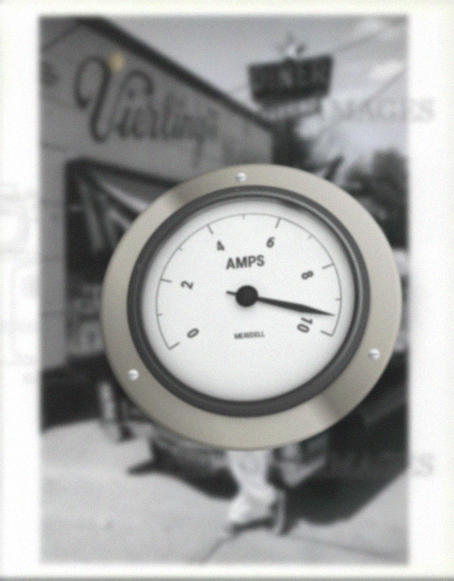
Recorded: value=9.5 unit=A
